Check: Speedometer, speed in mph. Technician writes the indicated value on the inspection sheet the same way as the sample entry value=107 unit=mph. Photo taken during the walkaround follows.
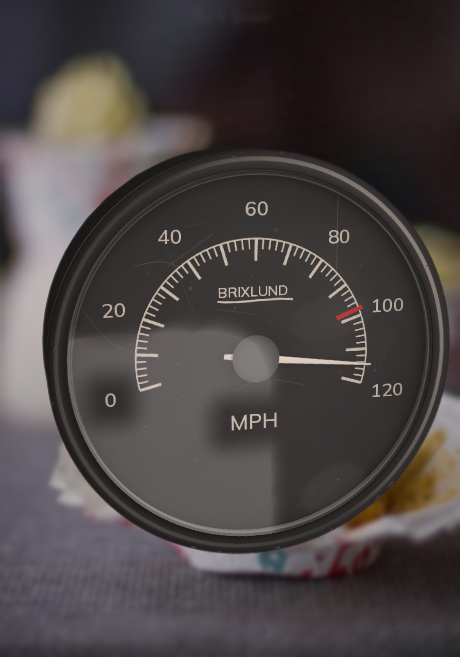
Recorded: value=114 unit=mph
